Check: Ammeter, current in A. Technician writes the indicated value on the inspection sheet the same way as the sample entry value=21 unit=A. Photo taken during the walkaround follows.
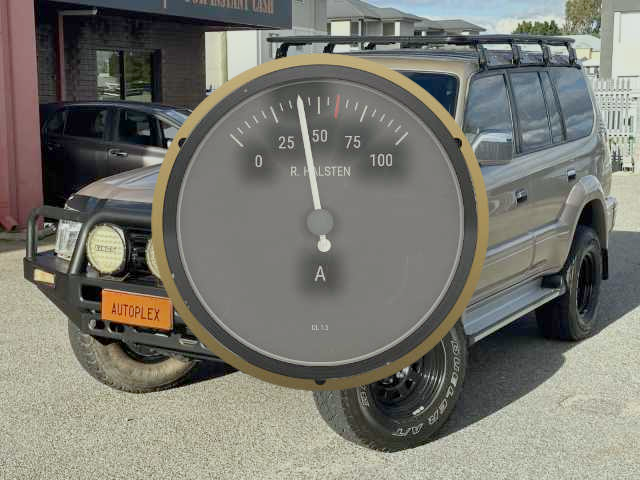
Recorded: value=40 unit=A
